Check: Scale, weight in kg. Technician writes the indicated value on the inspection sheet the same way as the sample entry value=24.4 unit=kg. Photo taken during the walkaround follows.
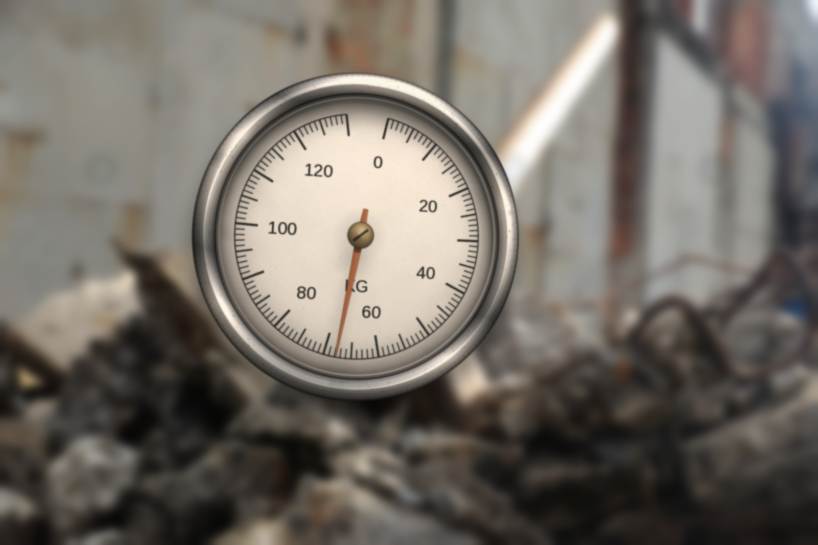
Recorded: value=68 unit=kg
